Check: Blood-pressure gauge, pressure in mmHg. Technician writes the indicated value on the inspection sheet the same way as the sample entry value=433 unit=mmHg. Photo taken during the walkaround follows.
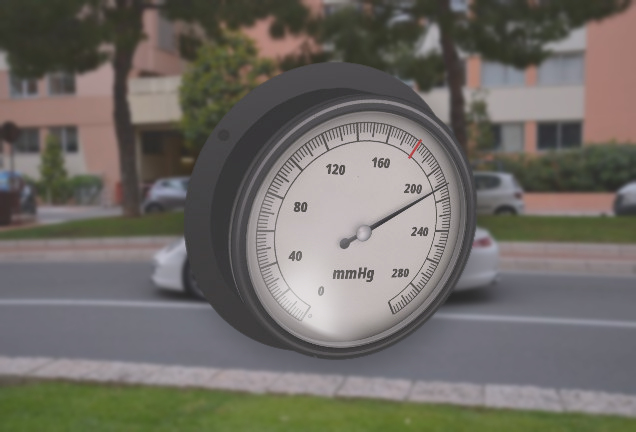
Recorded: value=210 unit=mmHg
